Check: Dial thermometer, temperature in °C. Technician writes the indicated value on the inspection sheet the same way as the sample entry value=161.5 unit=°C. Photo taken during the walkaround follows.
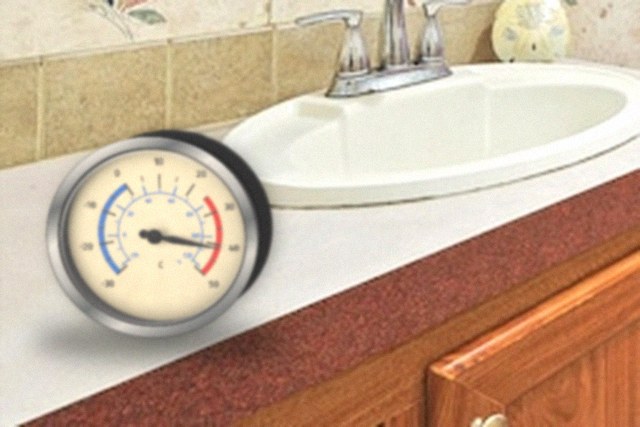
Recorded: value=40 unit=°C
